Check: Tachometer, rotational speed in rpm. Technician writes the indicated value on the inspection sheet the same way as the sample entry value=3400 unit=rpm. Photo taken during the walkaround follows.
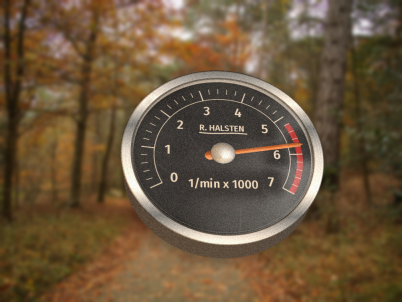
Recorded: value=5800 unit=rpm
